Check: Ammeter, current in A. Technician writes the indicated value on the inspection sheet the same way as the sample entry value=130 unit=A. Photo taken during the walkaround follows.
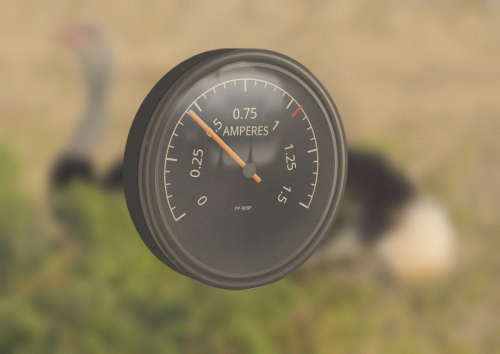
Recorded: value=0.45 unit=A
